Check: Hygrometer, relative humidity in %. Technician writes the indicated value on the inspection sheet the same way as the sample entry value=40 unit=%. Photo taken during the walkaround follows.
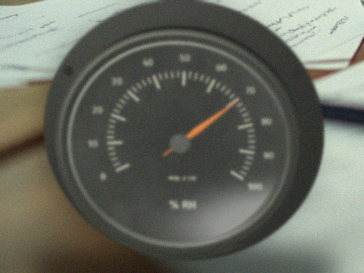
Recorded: value=70 unit=%
